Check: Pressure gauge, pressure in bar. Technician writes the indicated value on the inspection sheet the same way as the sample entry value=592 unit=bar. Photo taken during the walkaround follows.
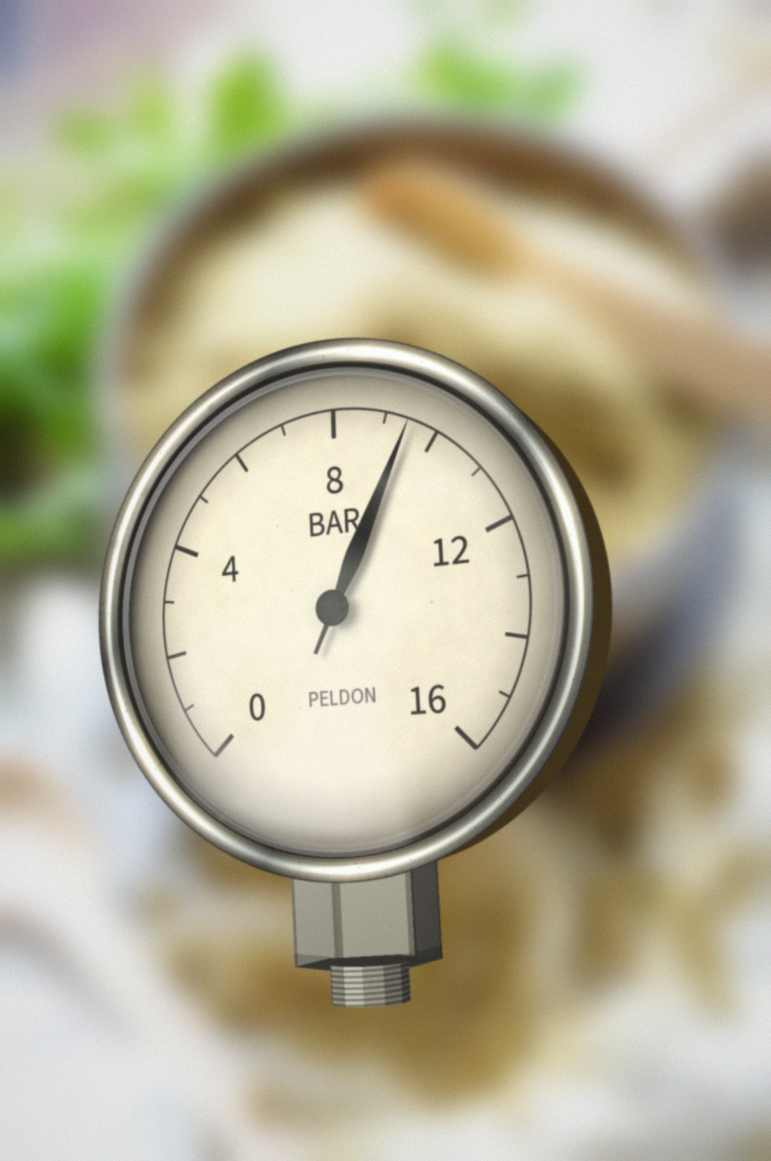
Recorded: value=9.5 unit=bar
